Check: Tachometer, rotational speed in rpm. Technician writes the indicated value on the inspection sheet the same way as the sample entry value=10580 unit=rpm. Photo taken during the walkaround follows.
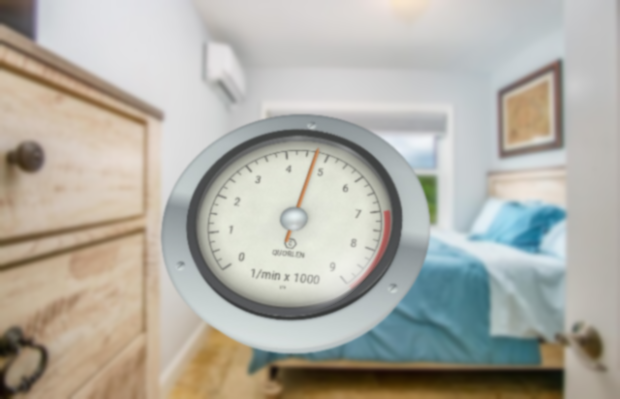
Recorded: value=4750 unit=rpm
